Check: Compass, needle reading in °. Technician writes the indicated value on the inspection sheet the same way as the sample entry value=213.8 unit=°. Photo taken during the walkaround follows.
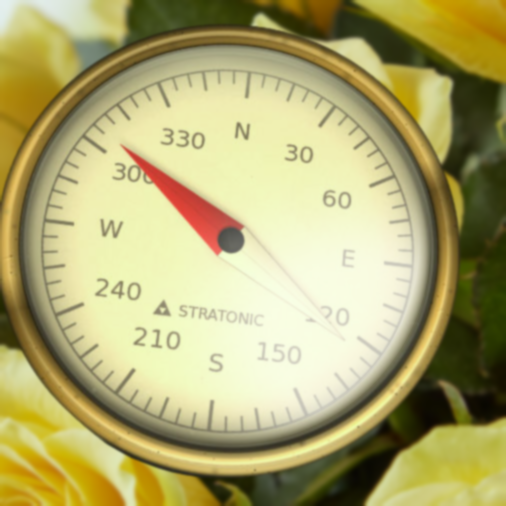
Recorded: value=305 unit=°
